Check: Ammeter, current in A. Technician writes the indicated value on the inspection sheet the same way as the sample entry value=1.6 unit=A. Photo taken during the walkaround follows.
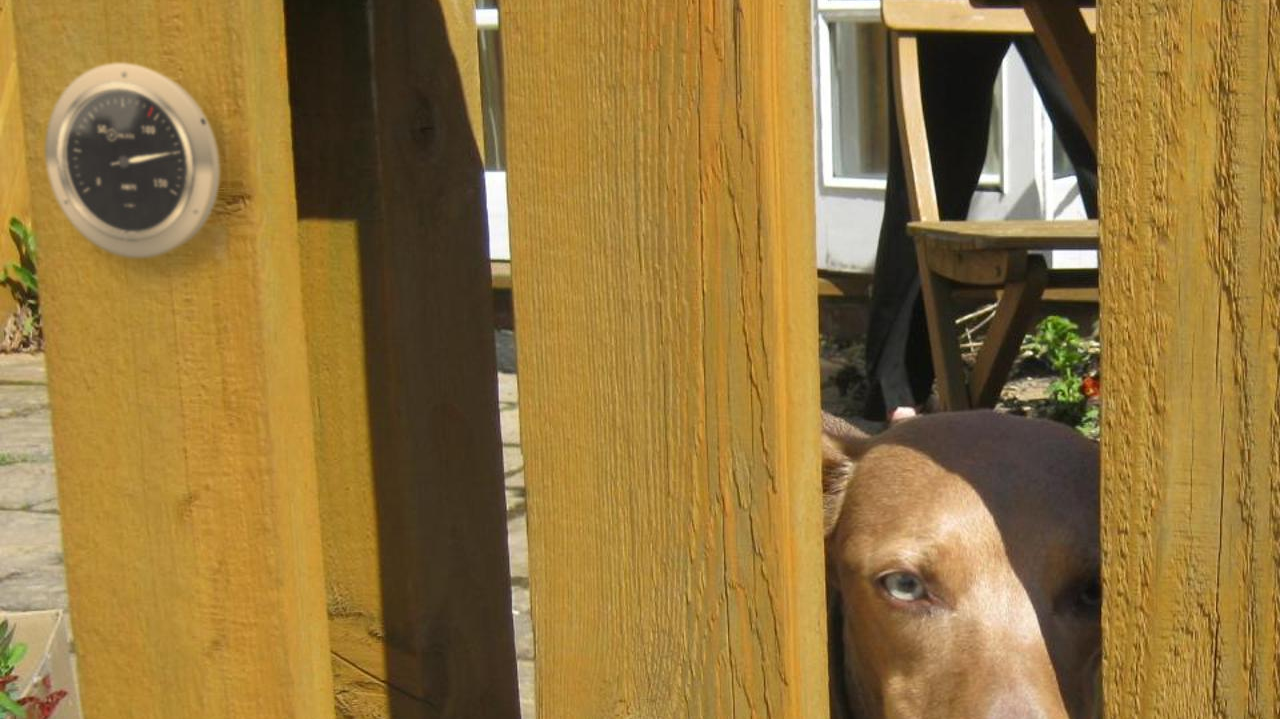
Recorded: value=125 unit=A
